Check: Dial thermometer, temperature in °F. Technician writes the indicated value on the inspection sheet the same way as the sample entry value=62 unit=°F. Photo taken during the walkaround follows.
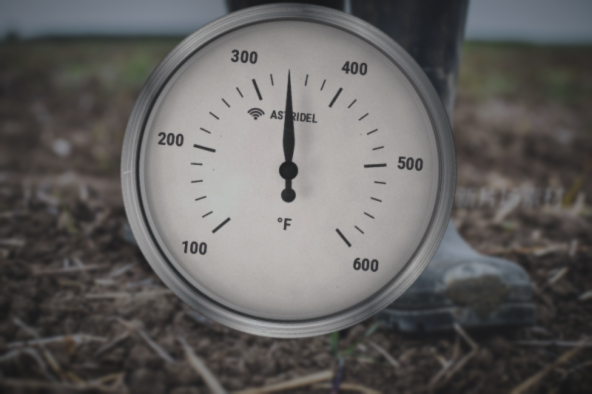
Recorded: value=340 unit=°F
